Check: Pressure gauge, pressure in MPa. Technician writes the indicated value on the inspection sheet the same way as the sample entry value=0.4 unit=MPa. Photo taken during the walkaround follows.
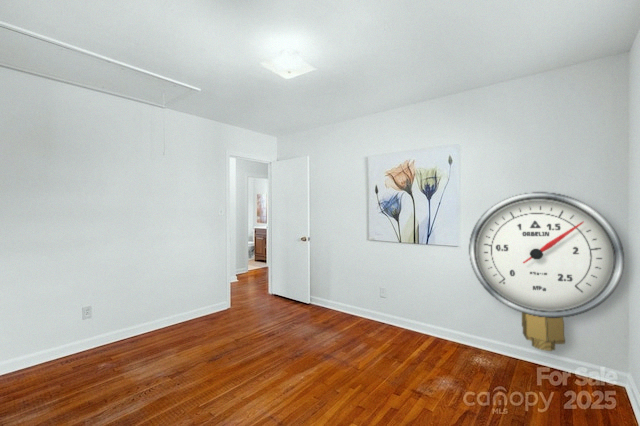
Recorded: value=1.7 unit=MPa
